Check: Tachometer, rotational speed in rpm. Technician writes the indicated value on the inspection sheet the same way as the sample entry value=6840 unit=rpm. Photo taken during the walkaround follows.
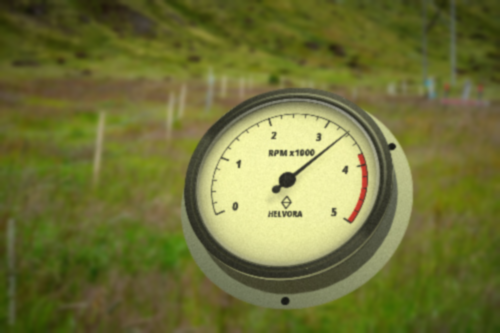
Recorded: value=3400 unit=rpm
